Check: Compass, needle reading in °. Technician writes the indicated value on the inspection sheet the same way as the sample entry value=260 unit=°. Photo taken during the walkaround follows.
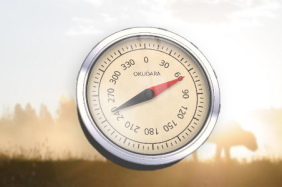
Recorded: value=65 unit=°
